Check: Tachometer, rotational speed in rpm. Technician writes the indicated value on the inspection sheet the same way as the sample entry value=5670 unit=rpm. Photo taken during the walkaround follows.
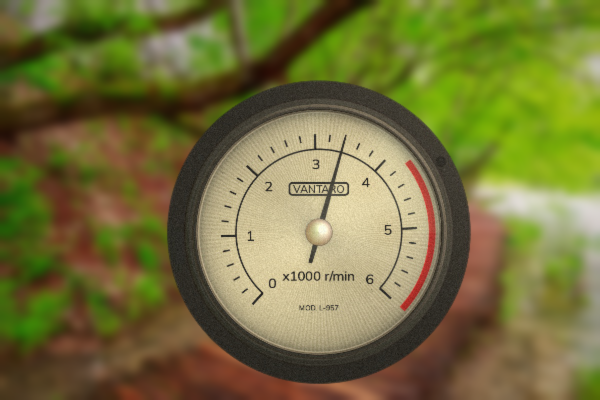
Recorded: value=3400 unit=rpm
